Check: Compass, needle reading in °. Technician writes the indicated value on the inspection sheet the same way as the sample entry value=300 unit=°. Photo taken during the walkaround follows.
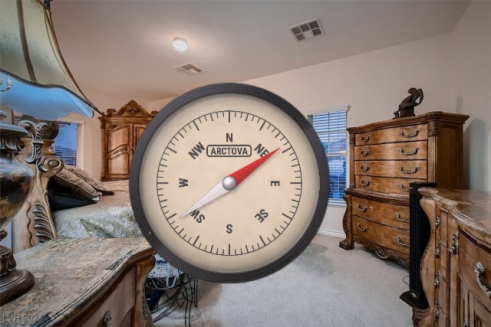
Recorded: value=55 unit=°
